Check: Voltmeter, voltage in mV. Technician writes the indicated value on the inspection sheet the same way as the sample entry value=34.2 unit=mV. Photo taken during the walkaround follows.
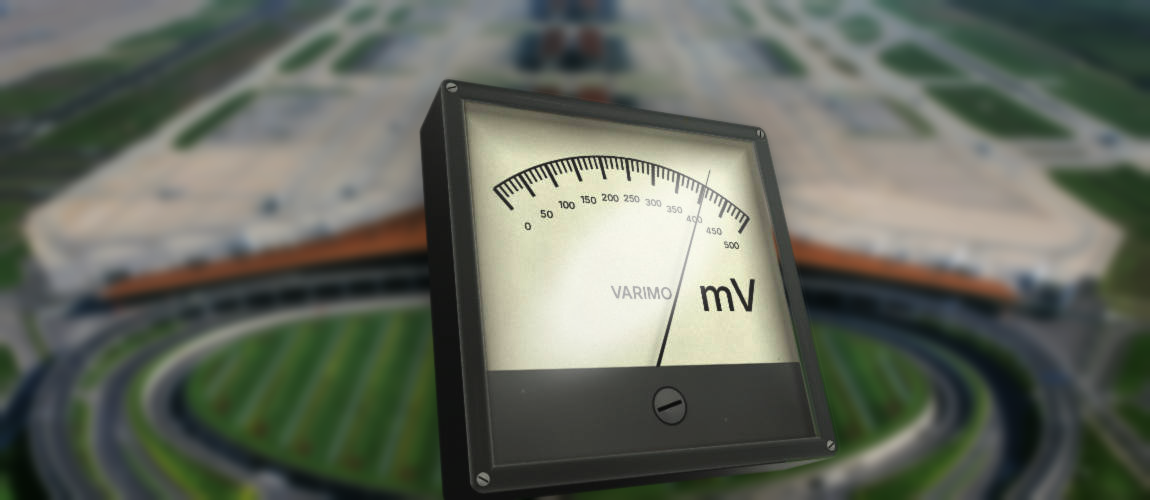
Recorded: value=400 unit=mV
